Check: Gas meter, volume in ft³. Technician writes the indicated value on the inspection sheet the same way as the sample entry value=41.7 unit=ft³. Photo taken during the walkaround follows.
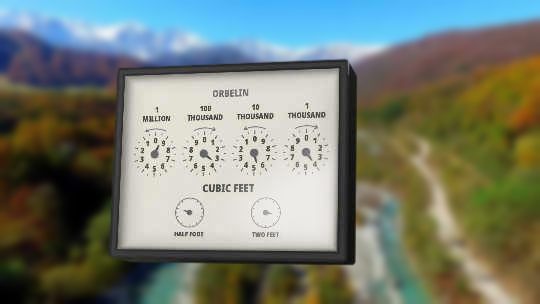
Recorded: value=935400 unit=ft³
